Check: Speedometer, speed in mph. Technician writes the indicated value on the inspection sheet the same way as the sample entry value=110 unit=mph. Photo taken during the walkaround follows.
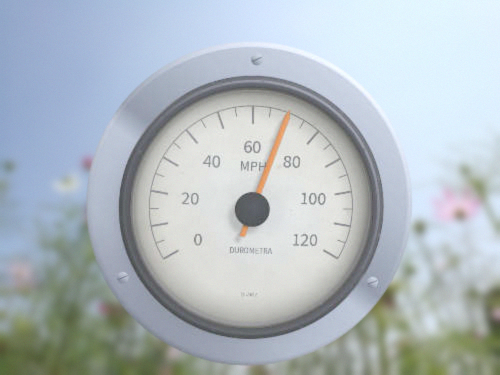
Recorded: value=70 unit=mph
